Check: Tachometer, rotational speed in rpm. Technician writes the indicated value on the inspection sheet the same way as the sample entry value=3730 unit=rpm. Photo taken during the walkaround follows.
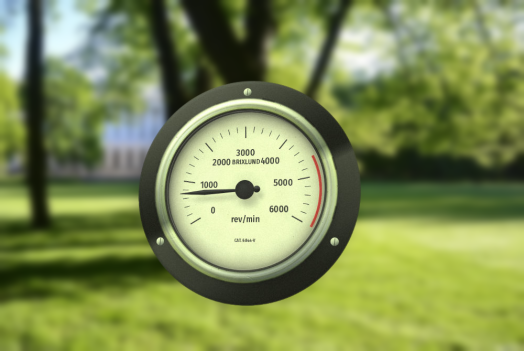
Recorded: value=700 unit=rpm
